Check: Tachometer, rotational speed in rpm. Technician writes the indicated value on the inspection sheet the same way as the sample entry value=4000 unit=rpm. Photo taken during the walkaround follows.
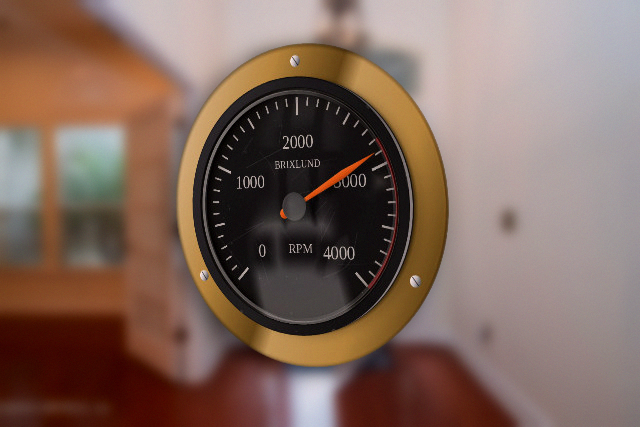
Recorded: value=2900 unit=rpm
